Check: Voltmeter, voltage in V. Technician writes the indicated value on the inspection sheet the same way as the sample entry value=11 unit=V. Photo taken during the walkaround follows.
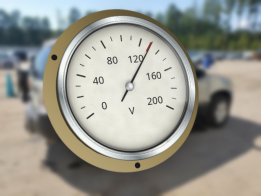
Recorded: value=130 unit=V
